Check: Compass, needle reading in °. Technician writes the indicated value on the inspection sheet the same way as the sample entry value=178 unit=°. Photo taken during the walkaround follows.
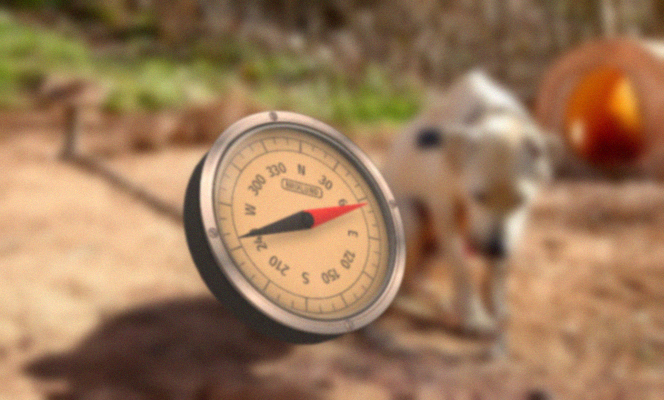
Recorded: value=65 unit=°
